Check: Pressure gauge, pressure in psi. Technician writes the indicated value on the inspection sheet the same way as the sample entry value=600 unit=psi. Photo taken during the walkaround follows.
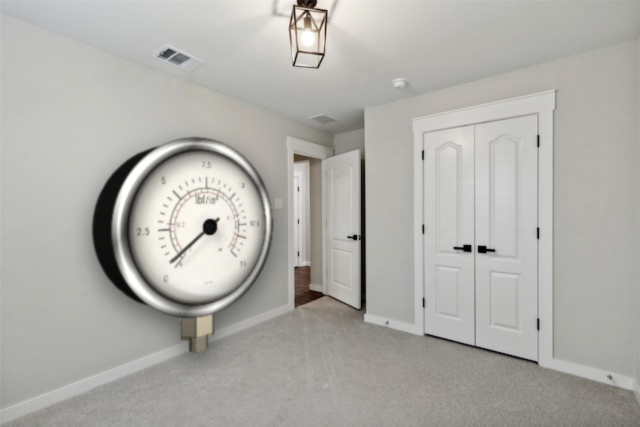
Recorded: value=0.5 unit=psi
